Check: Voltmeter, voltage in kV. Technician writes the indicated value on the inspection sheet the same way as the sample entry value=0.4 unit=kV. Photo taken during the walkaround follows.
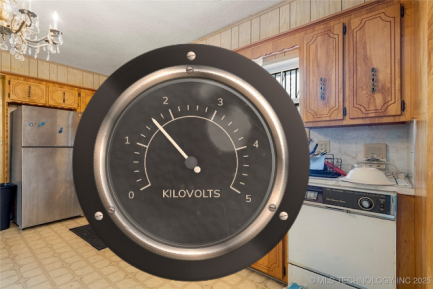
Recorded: value=1.6 unit=kV
